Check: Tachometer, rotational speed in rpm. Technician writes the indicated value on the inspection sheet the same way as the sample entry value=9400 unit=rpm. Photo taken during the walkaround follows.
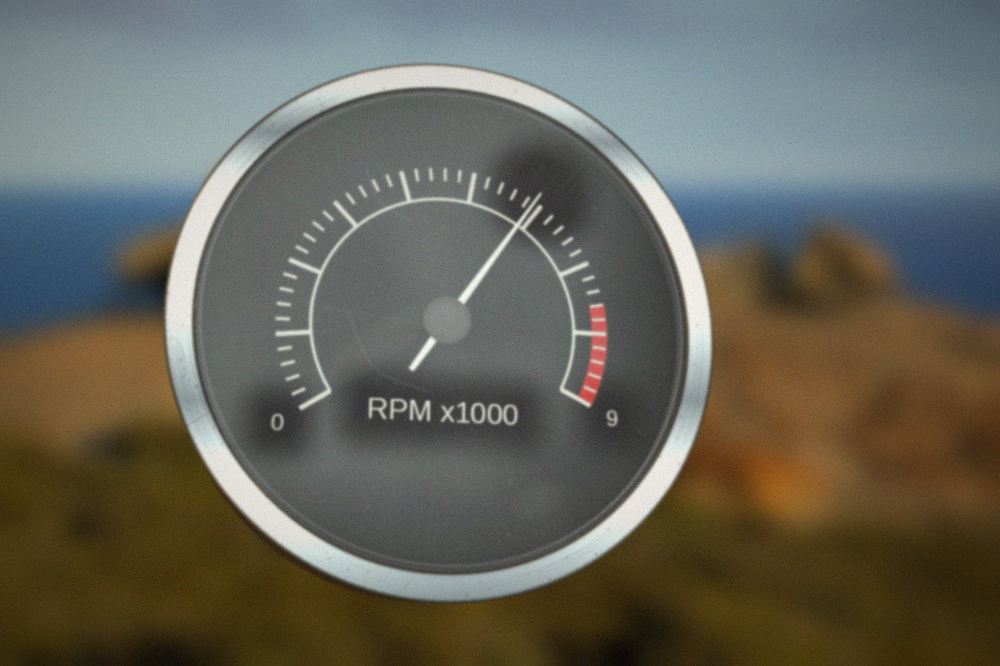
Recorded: value=5900 unit=rpm
